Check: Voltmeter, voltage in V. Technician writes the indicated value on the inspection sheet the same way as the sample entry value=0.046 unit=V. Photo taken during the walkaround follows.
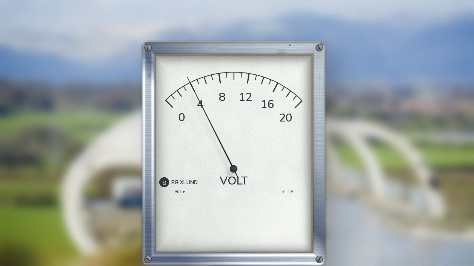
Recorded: value=4 unit=V
